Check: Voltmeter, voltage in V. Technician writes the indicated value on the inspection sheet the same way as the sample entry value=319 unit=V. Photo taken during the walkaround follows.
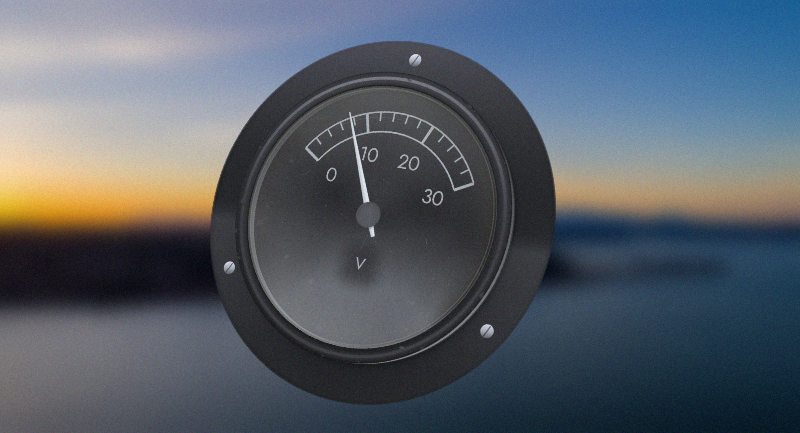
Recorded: value=8 unit=V
